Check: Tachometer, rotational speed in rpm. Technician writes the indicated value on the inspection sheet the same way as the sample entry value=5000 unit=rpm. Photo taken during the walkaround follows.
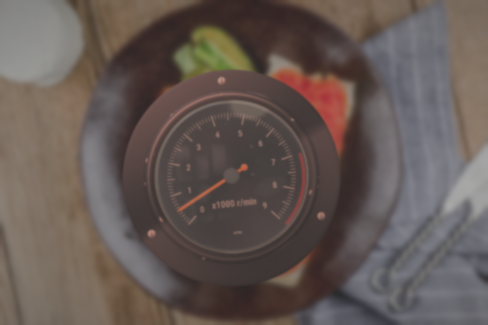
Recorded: value=500 unit=rpm
